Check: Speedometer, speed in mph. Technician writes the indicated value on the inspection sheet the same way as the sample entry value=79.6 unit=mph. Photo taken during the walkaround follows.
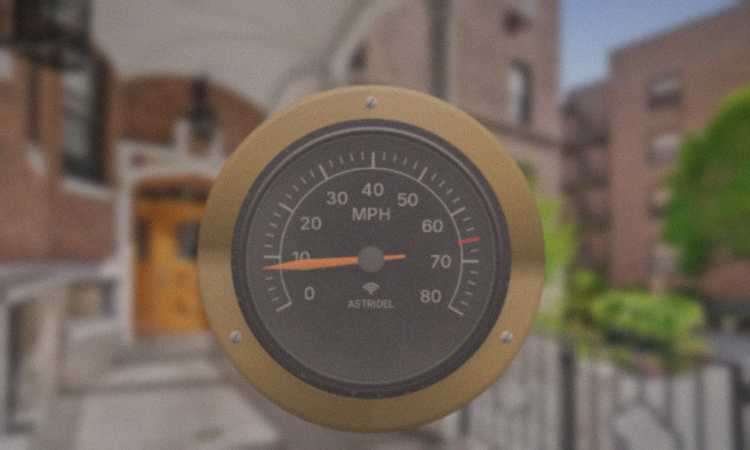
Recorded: value=8 unit=mph
